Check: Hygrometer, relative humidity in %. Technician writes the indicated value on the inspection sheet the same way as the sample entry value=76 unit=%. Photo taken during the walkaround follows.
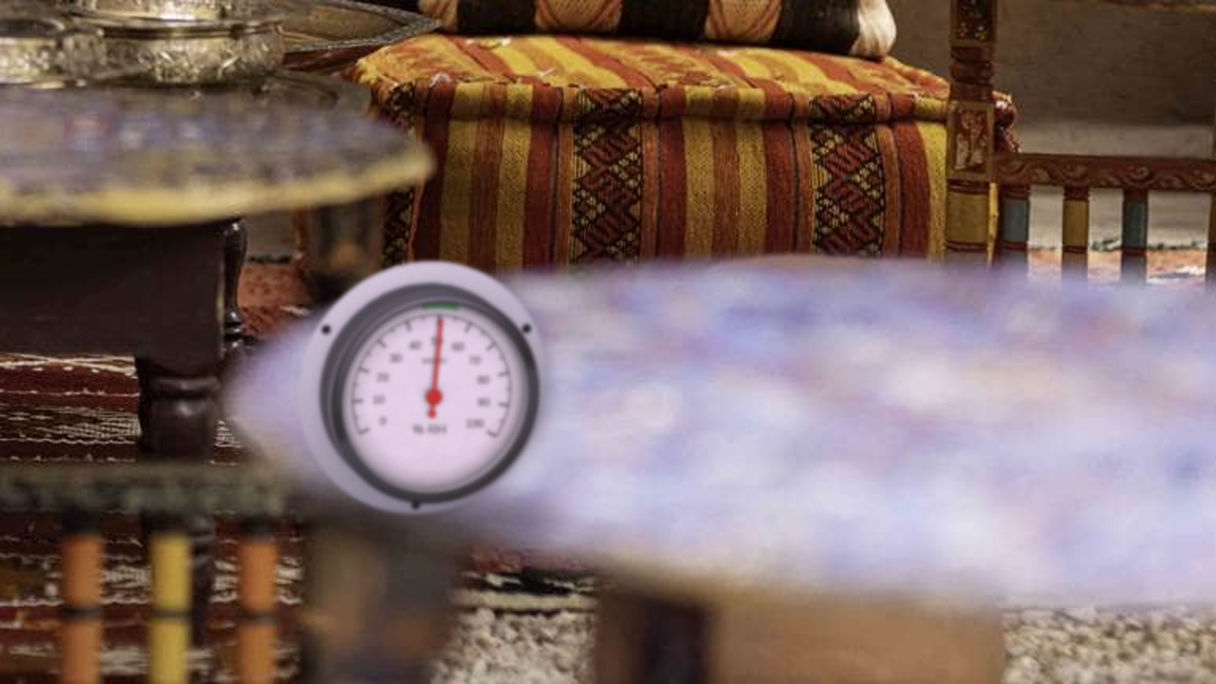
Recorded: value=50 unit=%
